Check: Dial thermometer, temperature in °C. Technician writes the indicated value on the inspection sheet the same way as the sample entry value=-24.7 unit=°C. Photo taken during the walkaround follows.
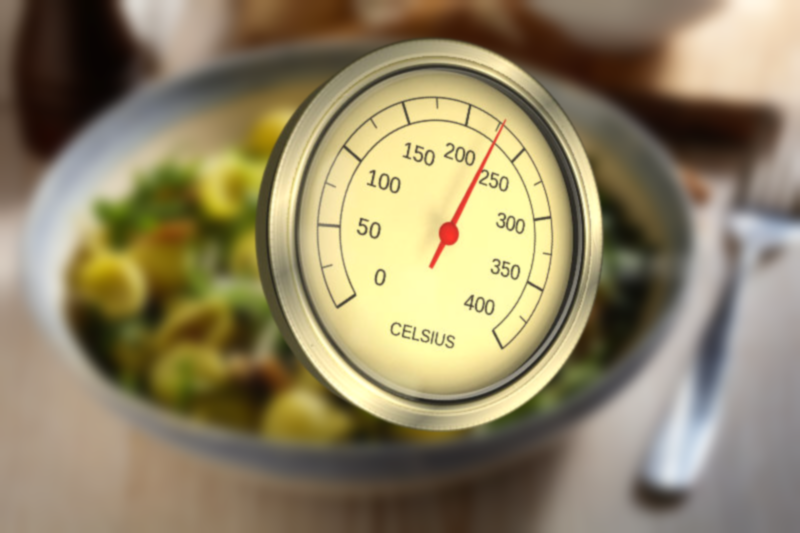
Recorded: value=225 unit=°C
